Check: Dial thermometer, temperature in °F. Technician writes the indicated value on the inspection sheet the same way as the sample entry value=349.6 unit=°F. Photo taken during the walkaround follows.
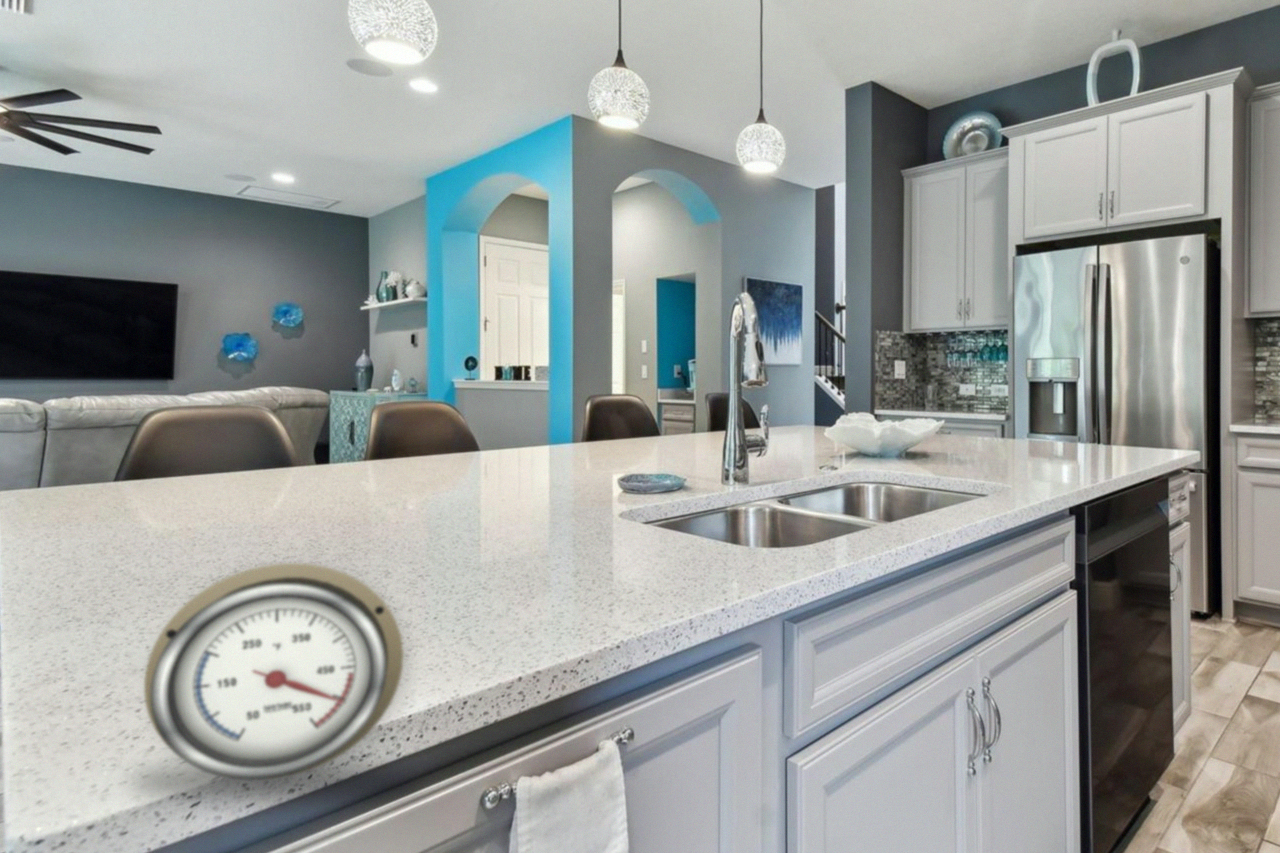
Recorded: value=500 unit=°F
